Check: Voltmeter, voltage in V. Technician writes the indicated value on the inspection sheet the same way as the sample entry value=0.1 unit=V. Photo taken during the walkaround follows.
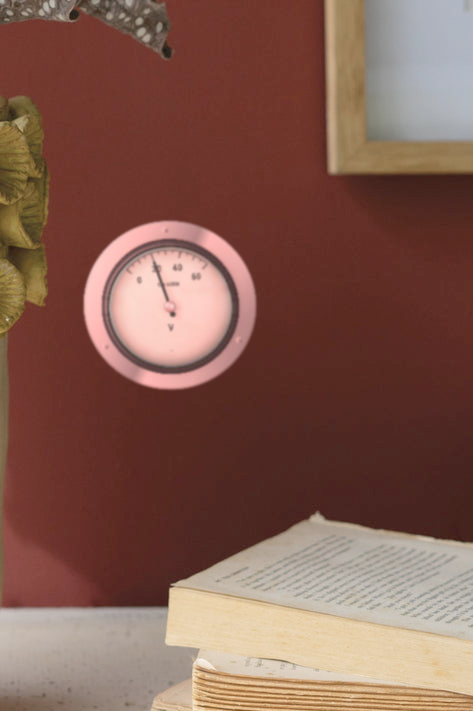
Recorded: value=20 unit=V
